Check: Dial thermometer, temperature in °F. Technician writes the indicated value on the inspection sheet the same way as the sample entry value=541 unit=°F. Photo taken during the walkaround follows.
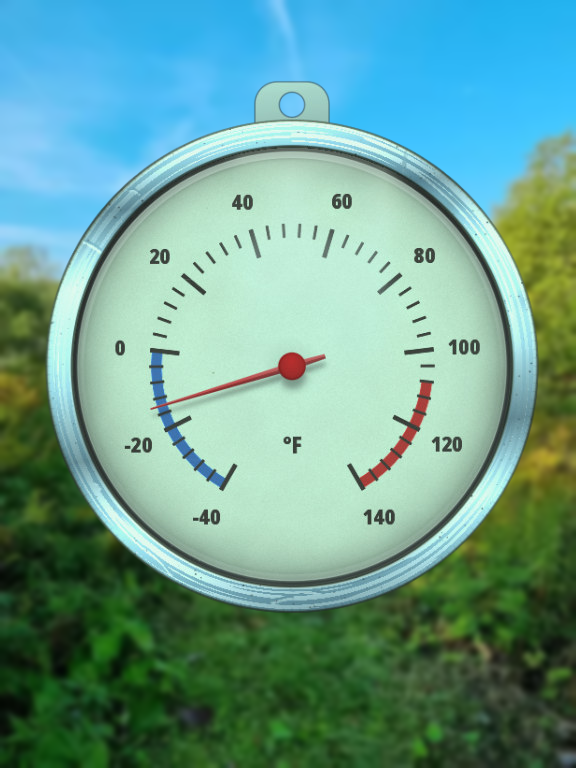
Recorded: value=-14 unit=°F
